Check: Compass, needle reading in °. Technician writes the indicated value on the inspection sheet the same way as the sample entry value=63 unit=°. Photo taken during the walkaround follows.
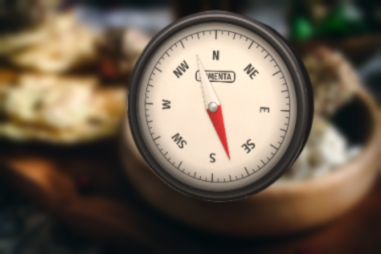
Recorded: value=160 unit=°
